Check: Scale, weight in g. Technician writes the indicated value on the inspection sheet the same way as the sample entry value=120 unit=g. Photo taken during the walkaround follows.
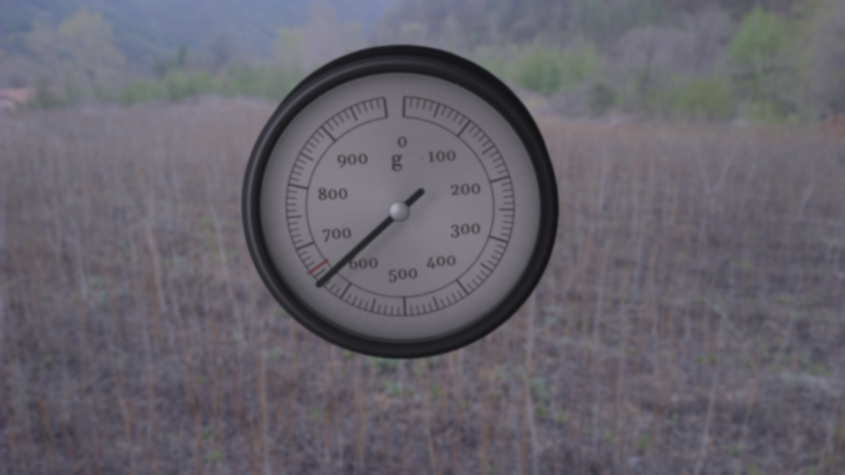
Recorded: value=640 unit=g
